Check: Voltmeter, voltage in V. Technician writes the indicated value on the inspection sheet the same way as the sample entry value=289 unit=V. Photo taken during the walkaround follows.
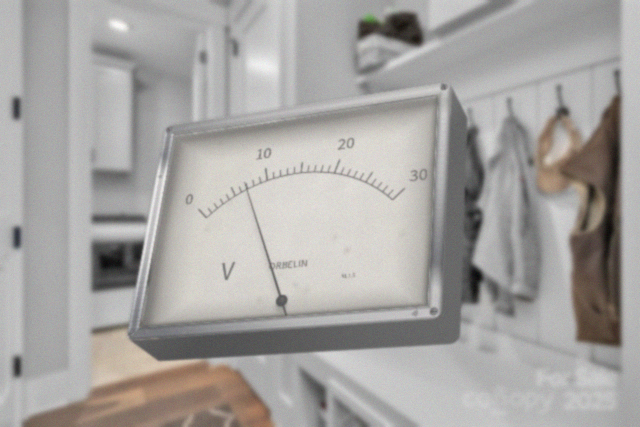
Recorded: value=7 unit=V
